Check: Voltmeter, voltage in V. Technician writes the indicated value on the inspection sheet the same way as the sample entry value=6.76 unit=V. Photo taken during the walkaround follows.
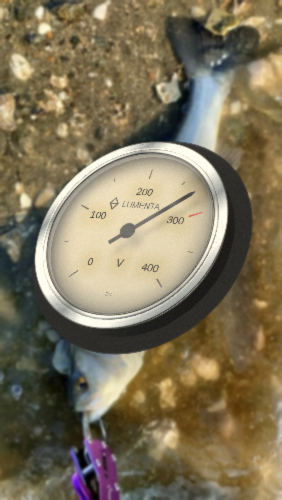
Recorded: value=275 unit=V
